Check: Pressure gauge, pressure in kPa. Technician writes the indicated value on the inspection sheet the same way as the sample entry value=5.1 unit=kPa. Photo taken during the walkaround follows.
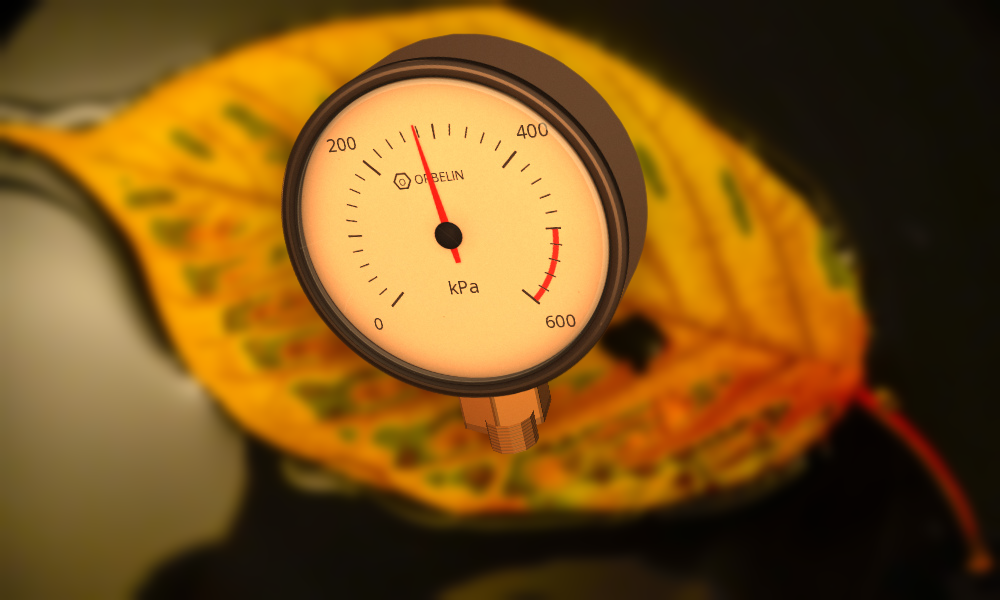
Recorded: value=280 unit=kPa
